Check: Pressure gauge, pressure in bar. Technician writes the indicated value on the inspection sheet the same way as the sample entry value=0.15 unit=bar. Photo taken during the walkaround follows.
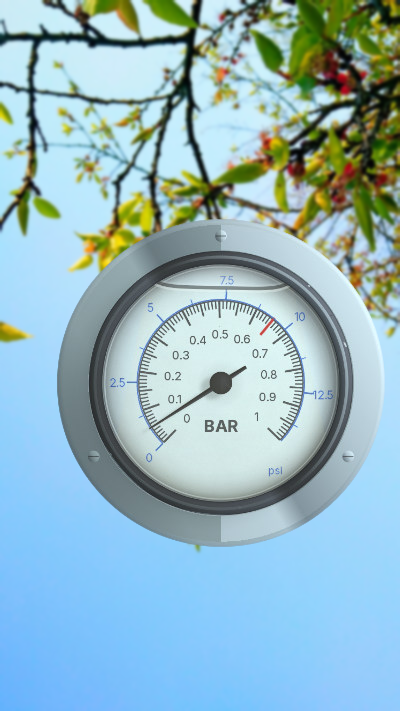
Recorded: value=0.05 unit=bar
